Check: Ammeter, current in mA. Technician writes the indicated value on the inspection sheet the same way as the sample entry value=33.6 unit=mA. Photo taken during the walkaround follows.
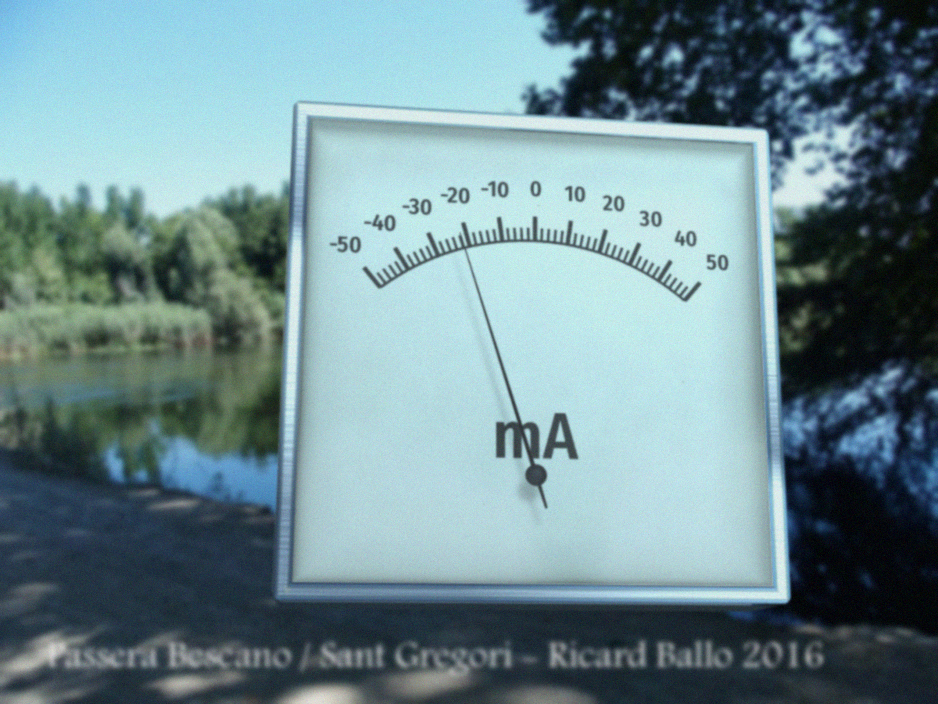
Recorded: value=-22 unit=mA
